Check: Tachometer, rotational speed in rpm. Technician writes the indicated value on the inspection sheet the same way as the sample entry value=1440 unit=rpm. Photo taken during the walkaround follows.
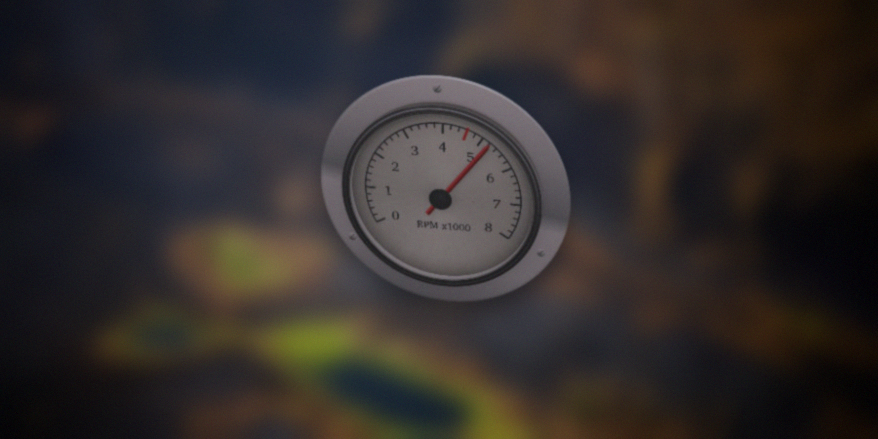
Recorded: value=5200 unit=rpm
